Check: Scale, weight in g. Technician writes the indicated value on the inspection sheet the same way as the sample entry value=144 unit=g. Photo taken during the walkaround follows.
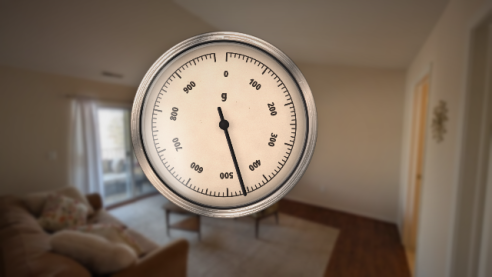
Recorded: value=460 unit=g
